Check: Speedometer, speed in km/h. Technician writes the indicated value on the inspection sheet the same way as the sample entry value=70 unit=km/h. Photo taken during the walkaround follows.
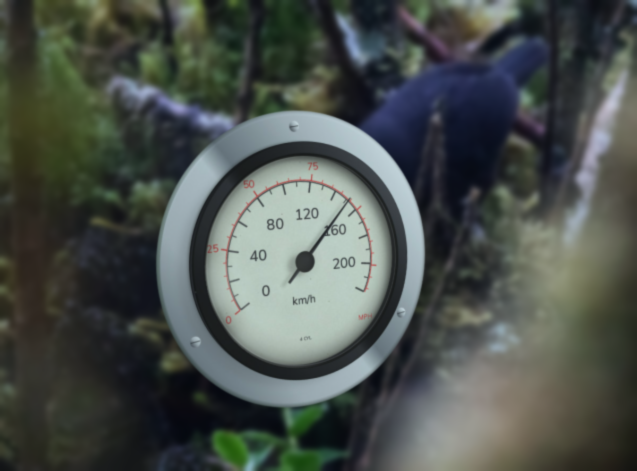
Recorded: value=150 unit=km/h
